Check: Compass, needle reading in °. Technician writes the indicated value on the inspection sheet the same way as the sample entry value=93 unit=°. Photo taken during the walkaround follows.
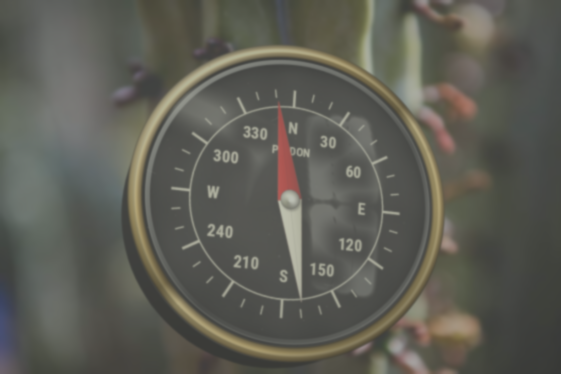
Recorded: value=350 unit=°
